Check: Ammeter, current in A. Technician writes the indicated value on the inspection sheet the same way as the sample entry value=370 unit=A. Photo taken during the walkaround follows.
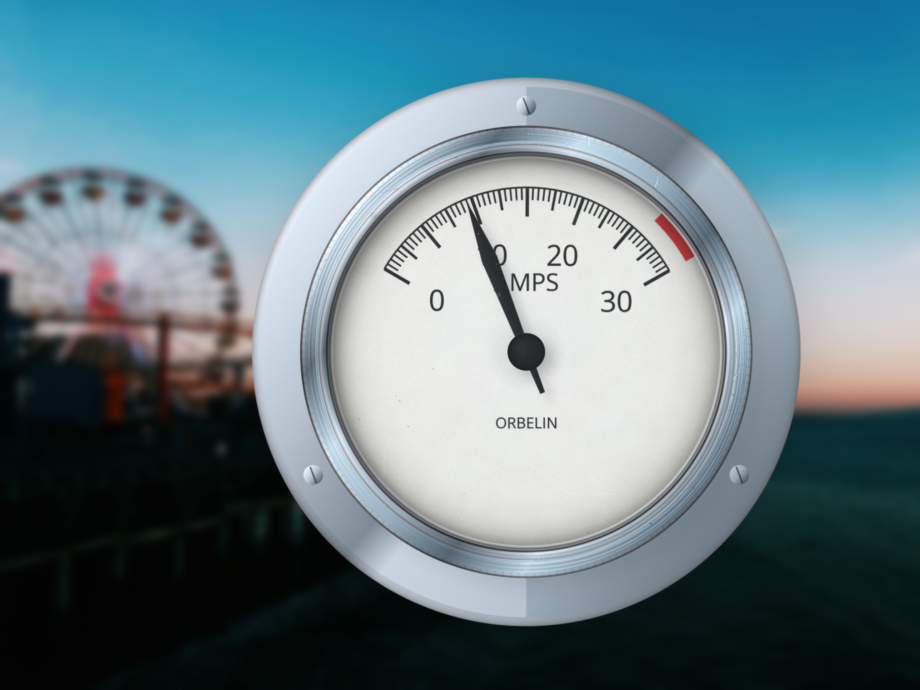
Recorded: value=9.5 unit=A
